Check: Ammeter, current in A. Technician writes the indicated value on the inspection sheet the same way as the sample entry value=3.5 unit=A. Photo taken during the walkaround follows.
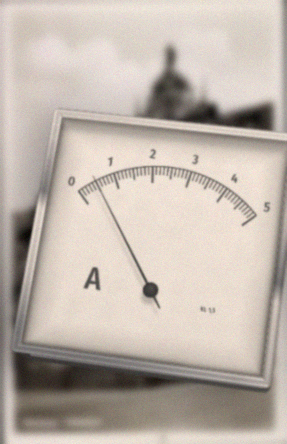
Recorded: value=0.5 unit=A
